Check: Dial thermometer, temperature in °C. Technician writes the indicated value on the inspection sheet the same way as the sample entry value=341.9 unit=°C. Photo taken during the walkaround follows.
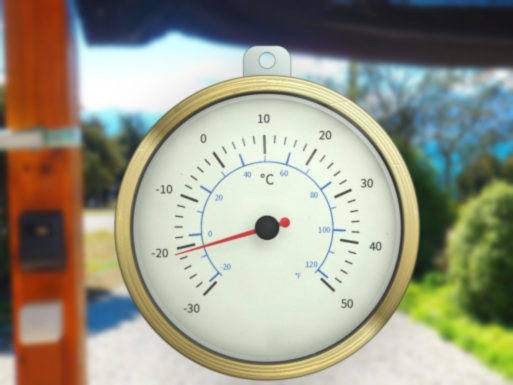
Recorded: value=-21 unit=°C
